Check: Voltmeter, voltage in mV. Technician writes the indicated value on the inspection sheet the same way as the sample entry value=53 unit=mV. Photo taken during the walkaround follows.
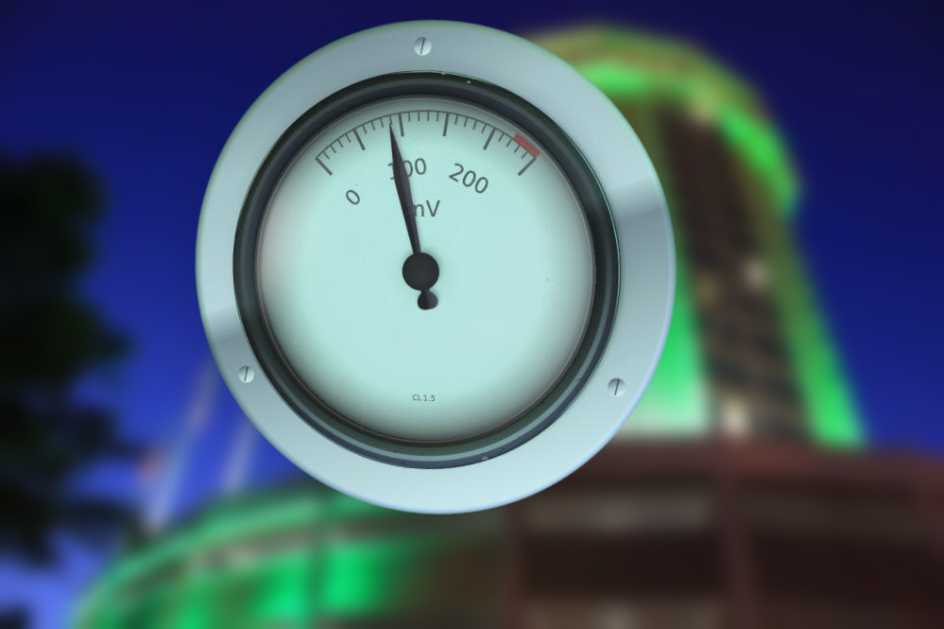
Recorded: value=90 unit=mV
